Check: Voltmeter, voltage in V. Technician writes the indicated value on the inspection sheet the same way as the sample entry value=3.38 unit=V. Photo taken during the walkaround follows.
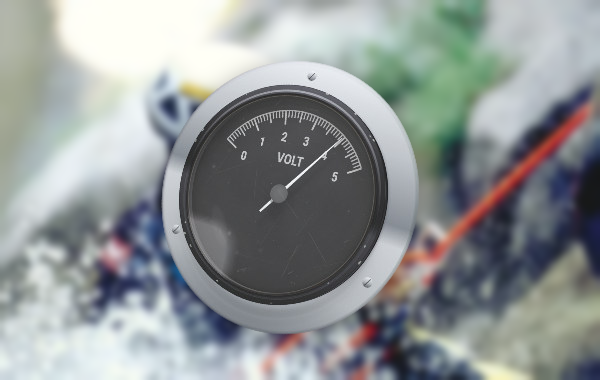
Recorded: value=4 unit=V
